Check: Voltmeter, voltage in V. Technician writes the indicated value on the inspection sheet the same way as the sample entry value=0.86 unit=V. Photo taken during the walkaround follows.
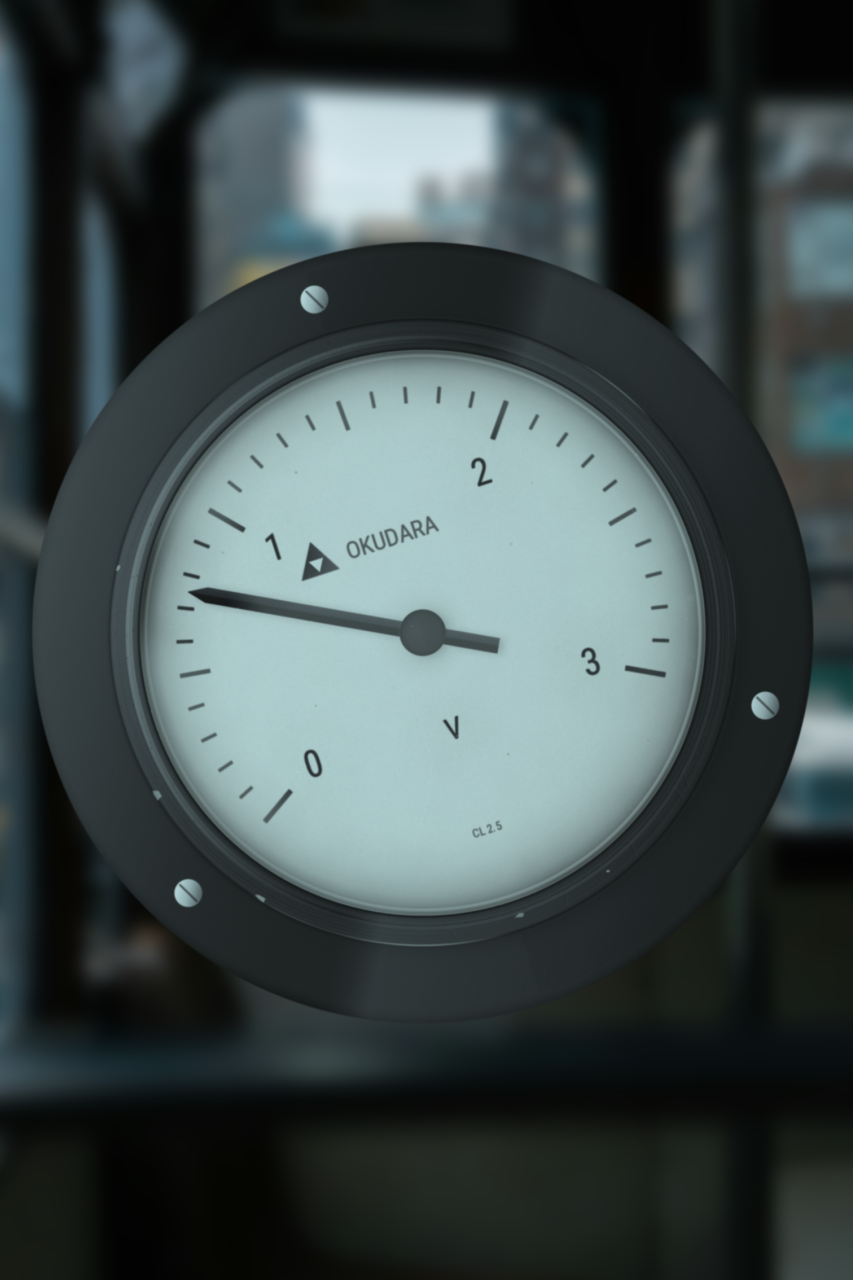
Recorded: value=0.75 unit=V
